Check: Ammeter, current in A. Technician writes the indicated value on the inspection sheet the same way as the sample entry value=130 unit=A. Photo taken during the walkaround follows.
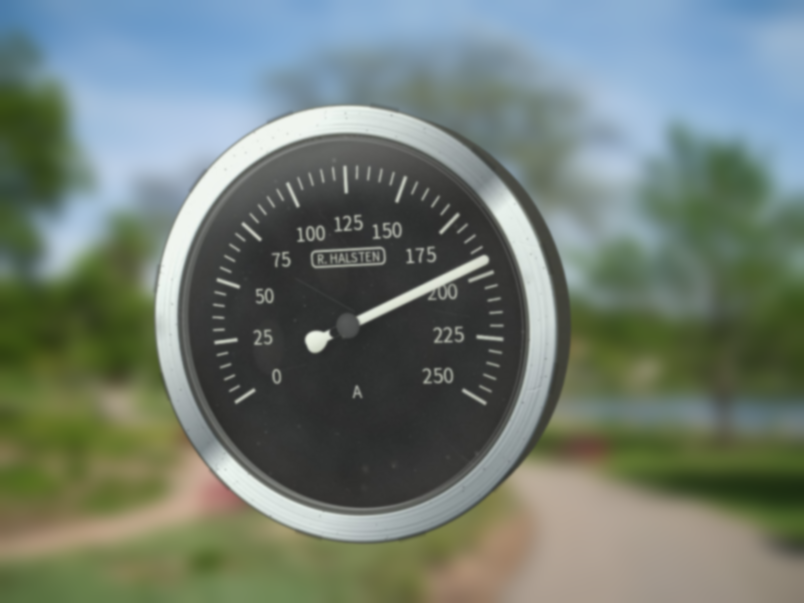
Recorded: value=195 unit=A
